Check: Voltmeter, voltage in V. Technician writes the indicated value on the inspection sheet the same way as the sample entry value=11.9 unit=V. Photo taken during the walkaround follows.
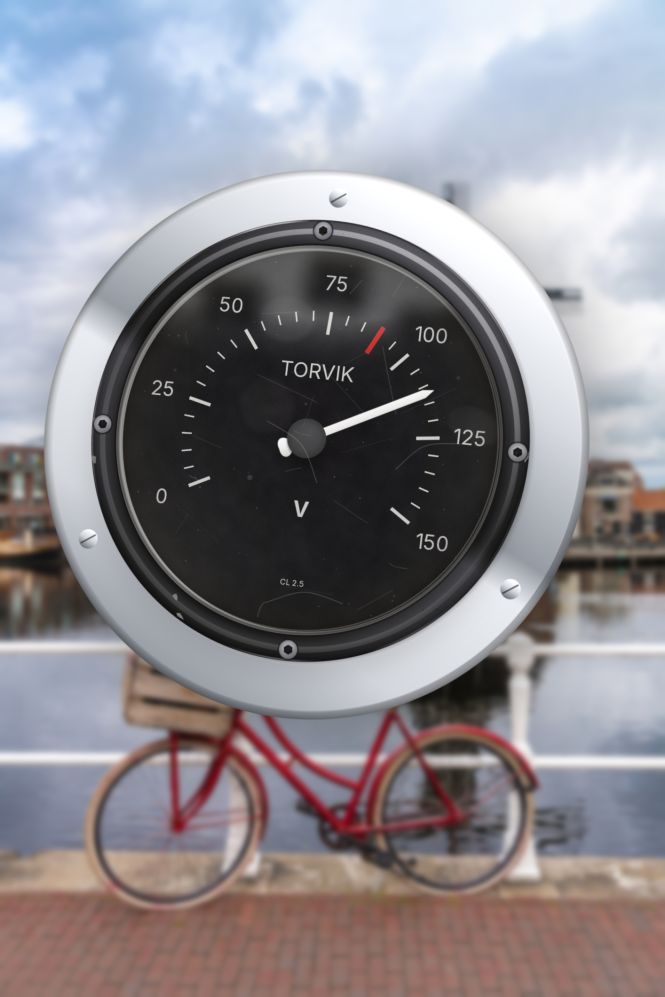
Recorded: value=112.5 unit=V
